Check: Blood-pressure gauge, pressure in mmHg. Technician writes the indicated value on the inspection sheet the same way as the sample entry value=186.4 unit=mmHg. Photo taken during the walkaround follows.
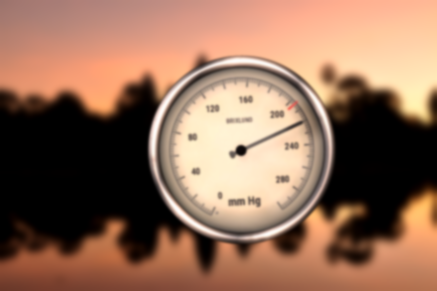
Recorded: value=220 unit=mmHg
